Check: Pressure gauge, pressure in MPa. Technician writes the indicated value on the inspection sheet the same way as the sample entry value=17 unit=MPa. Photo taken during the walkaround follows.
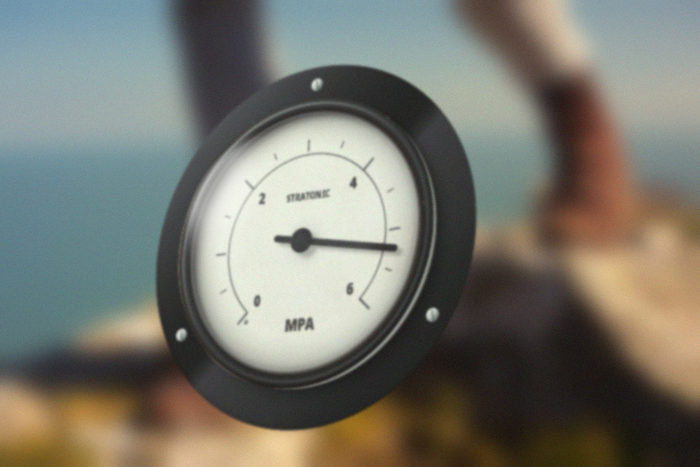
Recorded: value=5.25 unit=MPa
